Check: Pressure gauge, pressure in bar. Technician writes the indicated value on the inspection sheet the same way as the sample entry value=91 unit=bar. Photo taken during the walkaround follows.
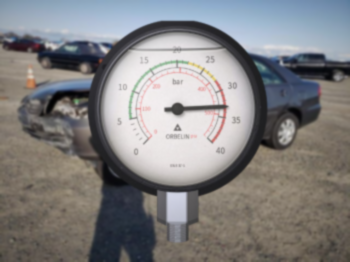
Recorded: value=33 unit=bar
